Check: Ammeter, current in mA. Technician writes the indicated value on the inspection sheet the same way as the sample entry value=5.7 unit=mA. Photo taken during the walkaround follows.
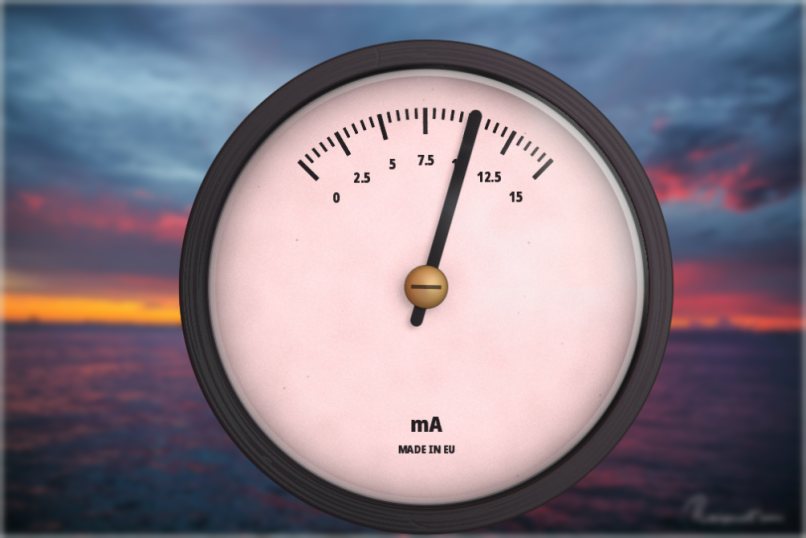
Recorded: value=10.25 unit=mA
